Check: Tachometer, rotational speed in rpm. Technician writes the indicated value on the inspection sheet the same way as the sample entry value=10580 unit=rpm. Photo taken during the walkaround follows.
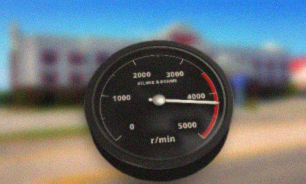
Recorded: value=4250 unit=rpm
